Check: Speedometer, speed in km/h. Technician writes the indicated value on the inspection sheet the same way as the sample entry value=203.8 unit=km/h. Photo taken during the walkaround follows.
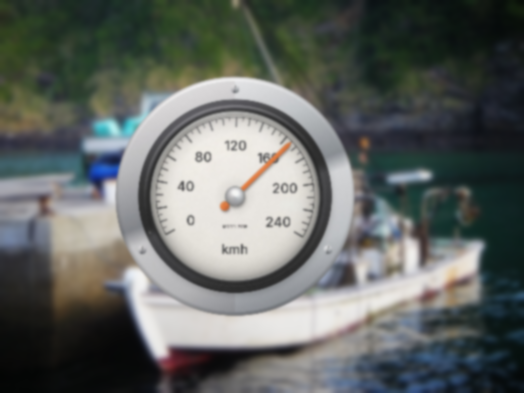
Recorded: value=165 unit=km/h
